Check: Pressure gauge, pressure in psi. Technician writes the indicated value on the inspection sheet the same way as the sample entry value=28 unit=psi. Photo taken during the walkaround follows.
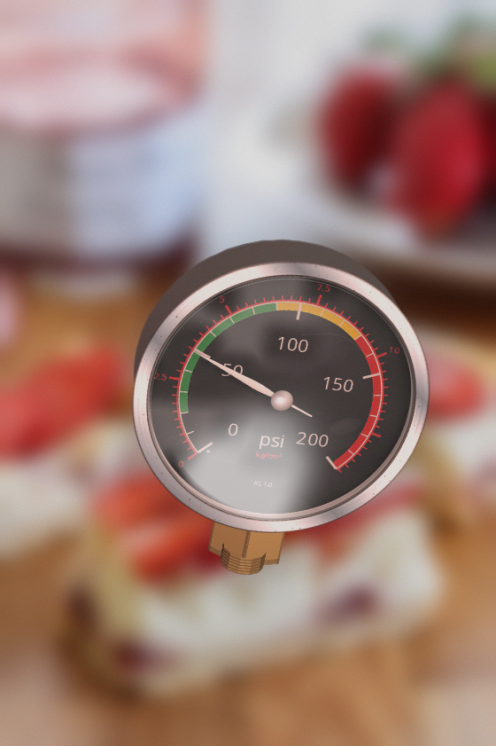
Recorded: value=50 unit=psi
